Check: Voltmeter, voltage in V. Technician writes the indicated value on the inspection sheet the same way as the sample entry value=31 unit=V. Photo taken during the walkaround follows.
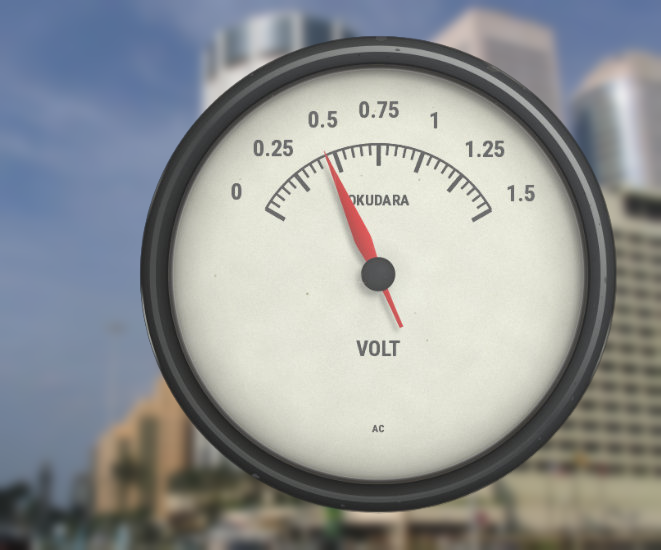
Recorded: value=0.45 unit=V
